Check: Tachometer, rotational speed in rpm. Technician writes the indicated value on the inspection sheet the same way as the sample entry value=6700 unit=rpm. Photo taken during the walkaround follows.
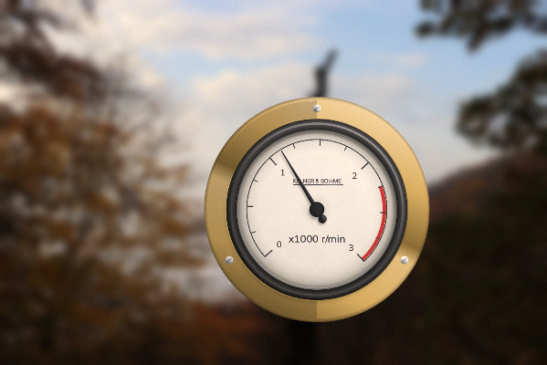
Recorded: value=1125 unit=rpm
